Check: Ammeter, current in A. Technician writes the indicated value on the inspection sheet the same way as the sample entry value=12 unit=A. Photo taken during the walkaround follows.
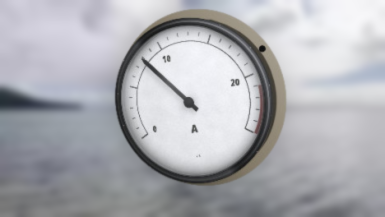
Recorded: value=8 unit=A
